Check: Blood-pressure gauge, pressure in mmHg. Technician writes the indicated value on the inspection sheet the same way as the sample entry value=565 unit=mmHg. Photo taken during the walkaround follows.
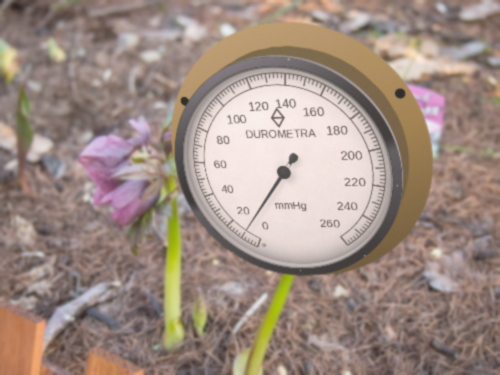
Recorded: value=10 unit=mmHg
